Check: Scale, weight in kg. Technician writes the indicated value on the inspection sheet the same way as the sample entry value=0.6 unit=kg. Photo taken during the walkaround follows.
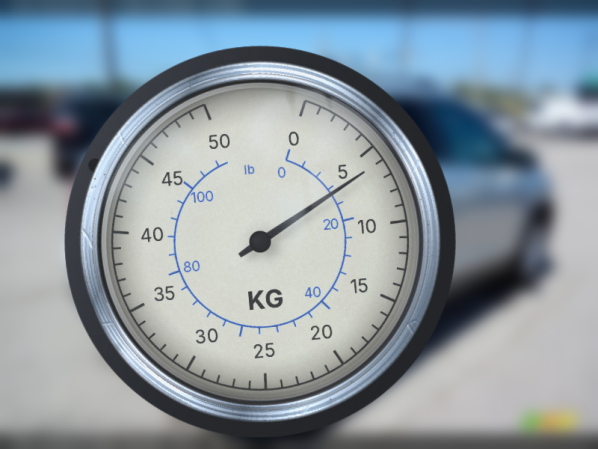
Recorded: value=6 unit=kg
